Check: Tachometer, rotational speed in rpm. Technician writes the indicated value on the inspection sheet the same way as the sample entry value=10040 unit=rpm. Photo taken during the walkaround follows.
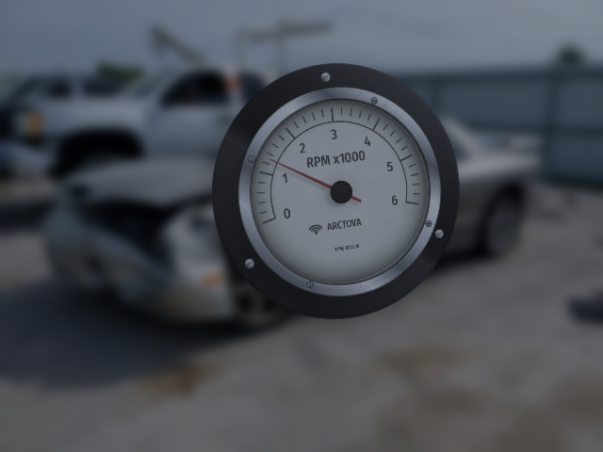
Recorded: value=1300 unit=rpm
